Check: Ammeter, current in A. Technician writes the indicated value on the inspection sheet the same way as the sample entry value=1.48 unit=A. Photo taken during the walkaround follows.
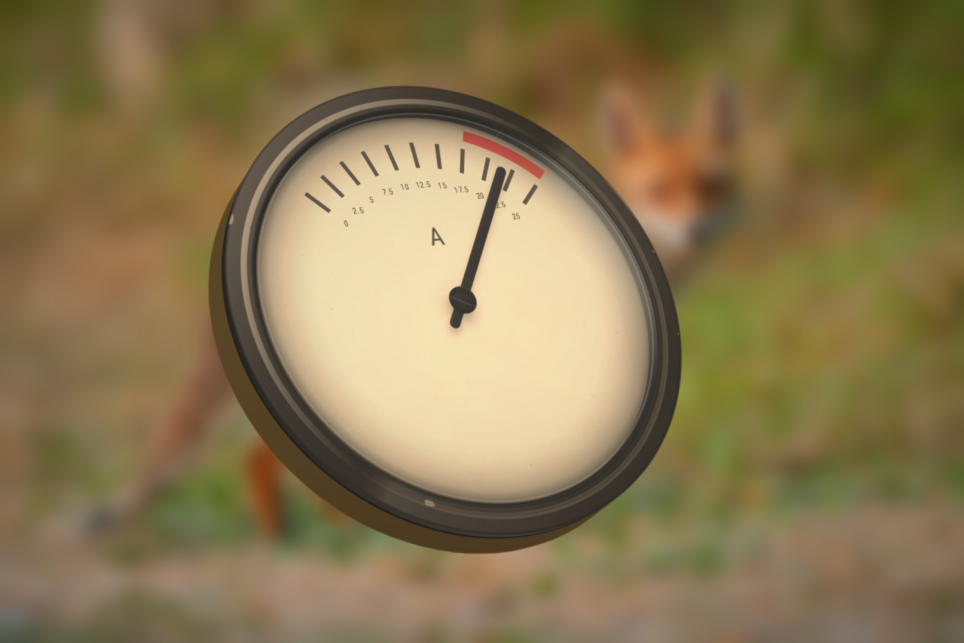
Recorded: value=21.25 unit=A
